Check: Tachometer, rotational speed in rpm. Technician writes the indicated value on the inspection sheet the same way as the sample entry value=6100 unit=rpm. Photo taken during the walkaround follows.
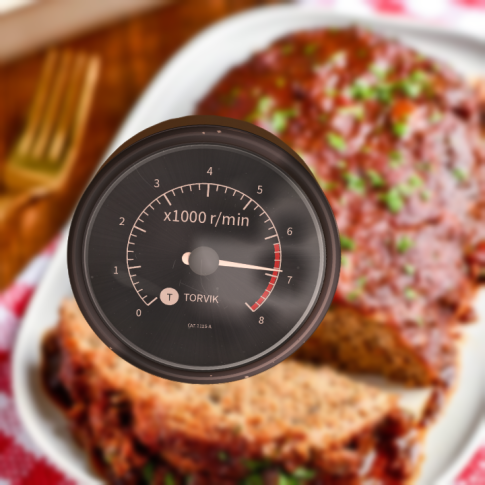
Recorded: value=6800 unit=rpm
